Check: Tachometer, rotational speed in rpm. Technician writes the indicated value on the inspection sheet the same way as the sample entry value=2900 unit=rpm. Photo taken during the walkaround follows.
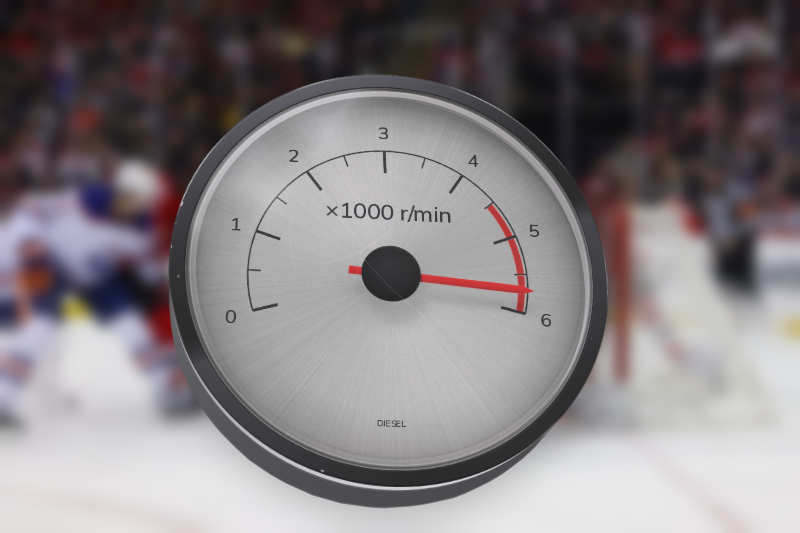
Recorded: value=5750 unit=rpm
